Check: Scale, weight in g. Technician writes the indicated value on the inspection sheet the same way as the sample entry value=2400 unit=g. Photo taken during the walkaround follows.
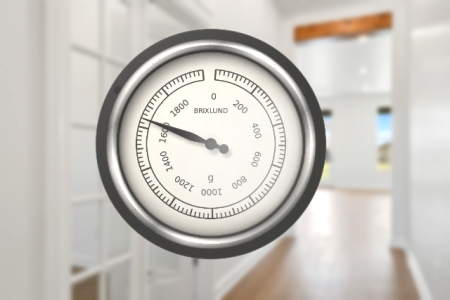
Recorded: value=1640 unit=g
